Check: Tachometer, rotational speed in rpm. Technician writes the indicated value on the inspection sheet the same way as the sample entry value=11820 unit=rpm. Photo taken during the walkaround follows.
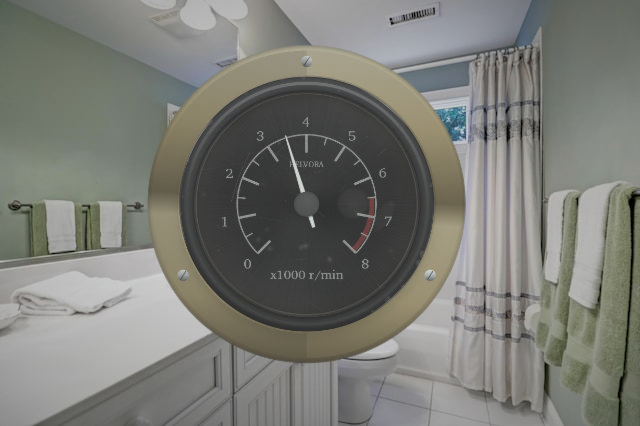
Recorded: value=3500 unit=rpm
